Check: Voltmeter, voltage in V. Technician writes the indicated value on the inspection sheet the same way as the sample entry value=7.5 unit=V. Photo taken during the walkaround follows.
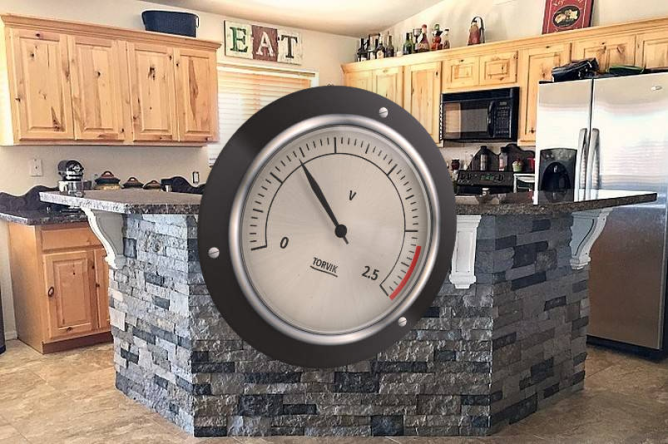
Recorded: value=0.7 unit=V
